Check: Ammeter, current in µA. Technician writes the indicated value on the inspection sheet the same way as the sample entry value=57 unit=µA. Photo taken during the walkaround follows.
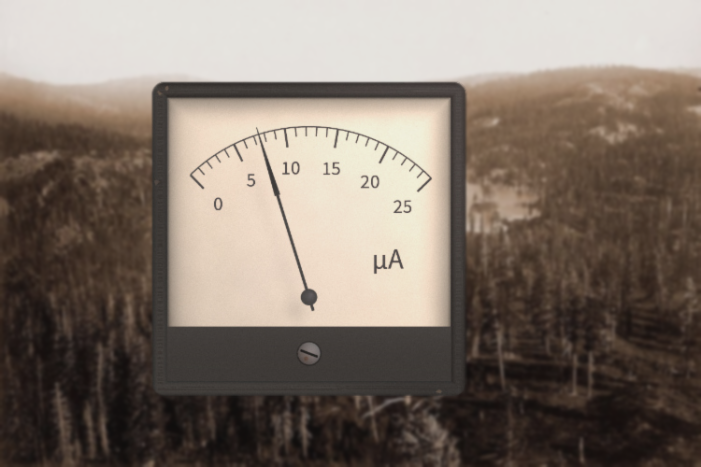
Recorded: value=7.5 unit=µA
